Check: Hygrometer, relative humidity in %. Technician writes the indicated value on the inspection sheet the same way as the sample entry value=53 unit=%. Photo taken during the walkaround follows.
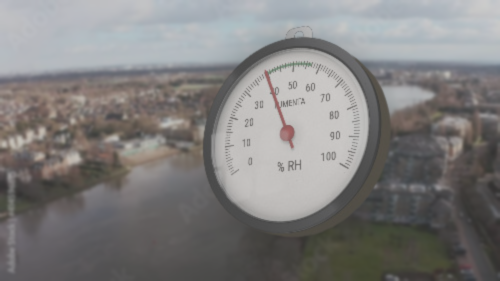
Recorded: value=40 unit=%
